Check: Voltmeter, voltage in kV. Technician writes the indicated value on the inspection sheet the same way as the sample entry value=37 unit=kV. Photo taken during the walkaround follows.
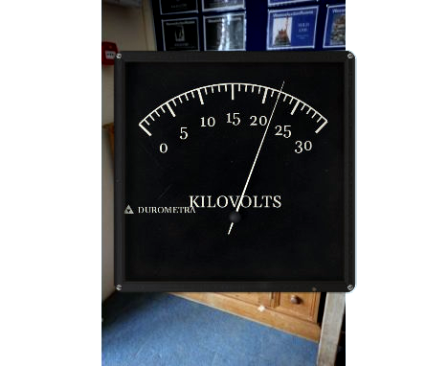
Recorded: value=22 unit=kV
